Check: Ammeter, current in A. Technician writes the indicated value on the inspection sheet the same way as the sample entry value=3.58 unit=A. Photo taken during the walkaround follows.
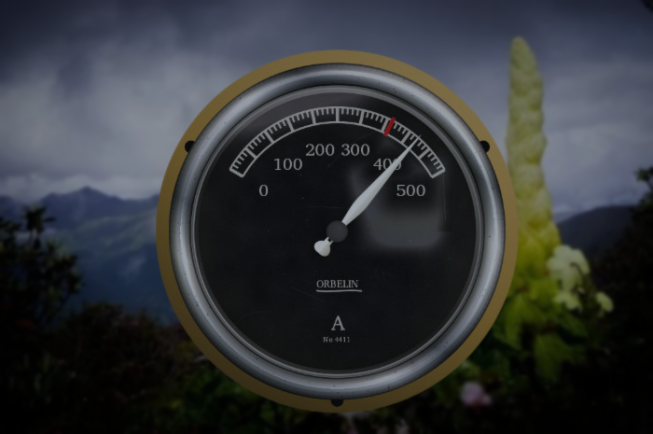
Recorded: value=420 unit=A
